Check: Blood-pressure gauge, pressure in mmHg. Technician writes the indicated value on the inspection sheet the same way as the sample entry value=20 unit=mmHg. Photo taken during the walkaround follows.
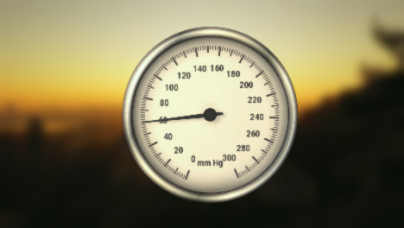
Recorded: value=60 unit=mmHg
